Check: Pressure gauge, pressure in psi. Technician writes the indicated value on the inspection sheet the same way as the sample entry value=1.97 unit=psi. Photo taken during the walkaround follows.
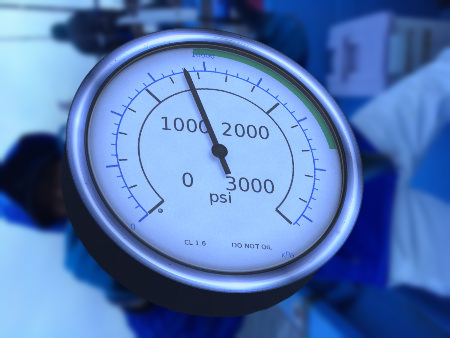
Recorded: value=1300 unit=psi
